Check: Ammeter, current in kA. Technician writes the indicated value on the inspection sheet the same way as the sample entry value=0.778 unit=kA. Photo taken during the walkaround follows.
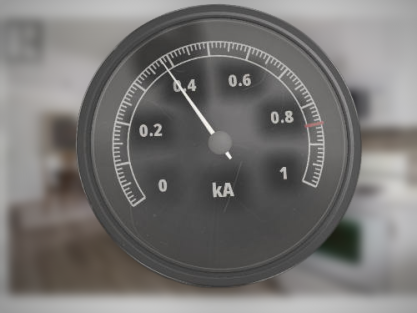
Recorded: value=0.38 unit=kA
